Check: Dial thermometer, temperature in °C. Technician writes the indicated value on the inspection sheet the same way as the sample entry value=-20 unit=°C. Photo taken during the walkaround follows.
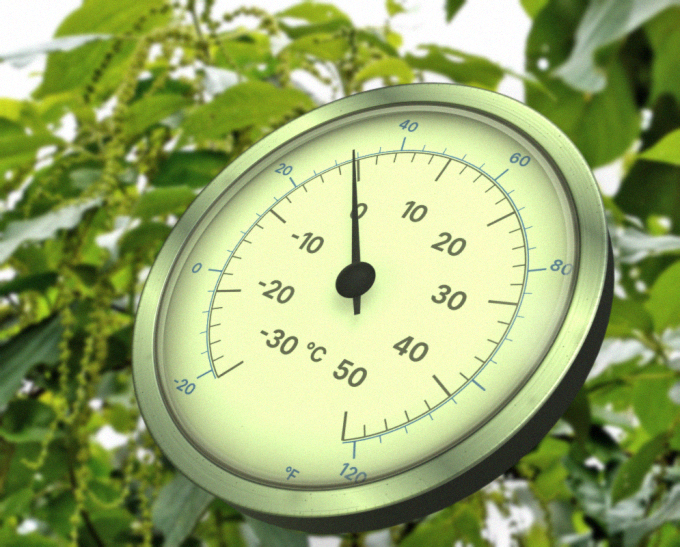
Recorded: value=0 unit=°C
